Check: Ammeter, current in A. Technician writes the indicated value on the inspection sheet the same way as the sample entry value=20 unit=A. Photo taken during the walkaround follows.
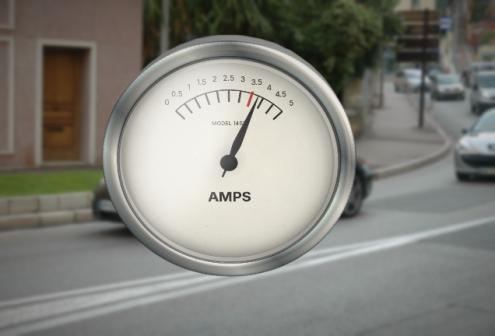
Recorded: value=3.75 unit=A
